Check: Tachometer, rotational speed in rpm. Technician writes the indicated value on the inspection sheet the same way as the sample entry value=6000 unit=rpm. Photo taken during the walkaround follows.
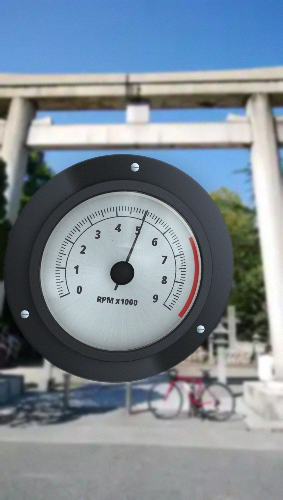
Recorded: value=5000 unit=rpm
